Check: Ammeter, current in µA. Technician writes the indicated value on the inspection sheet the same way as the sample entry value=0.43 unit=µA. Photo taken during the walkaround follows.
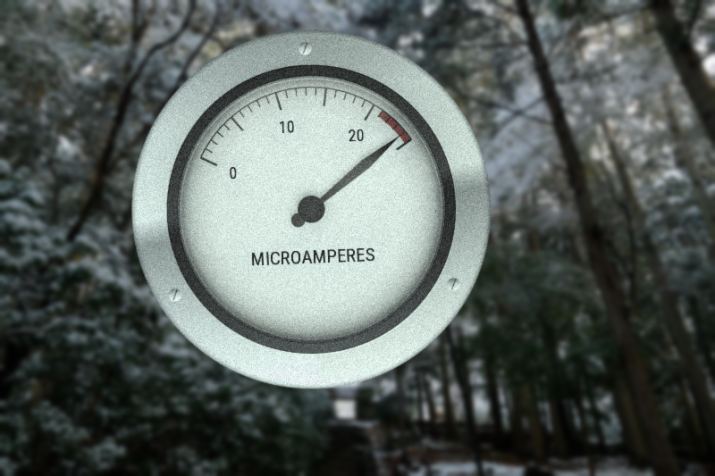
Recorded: value=24 unit=µA
